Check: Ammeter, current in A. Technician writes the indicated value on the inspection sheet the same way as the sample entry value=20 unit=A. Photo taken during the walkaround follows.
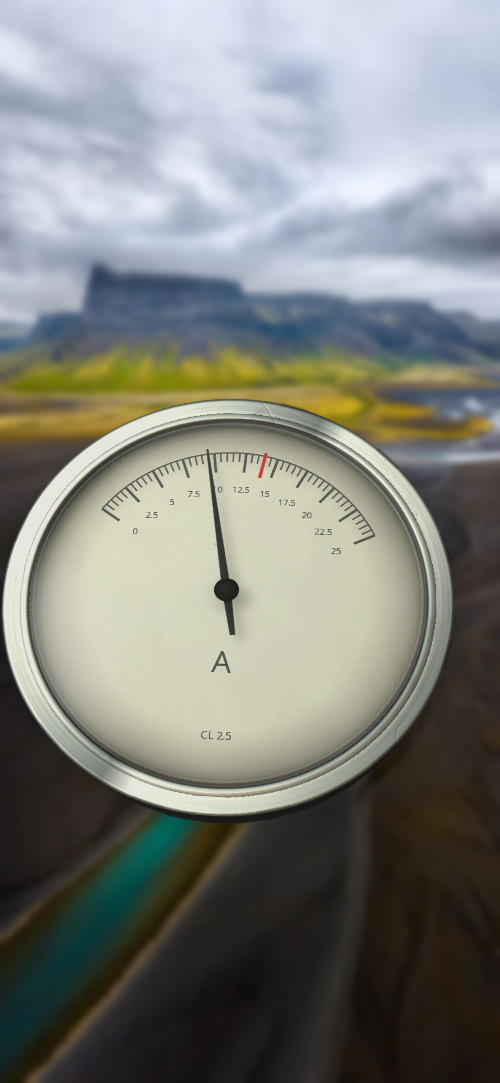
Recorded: value=9.5 unit=A
